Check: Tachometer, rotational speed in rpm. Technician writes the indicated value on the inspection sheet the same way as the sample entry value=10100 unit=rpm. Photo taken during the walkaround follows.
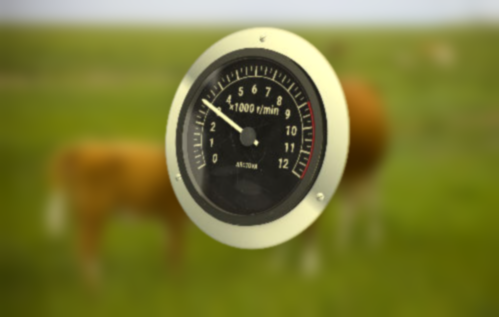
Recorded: value=3000 unit=rpm
